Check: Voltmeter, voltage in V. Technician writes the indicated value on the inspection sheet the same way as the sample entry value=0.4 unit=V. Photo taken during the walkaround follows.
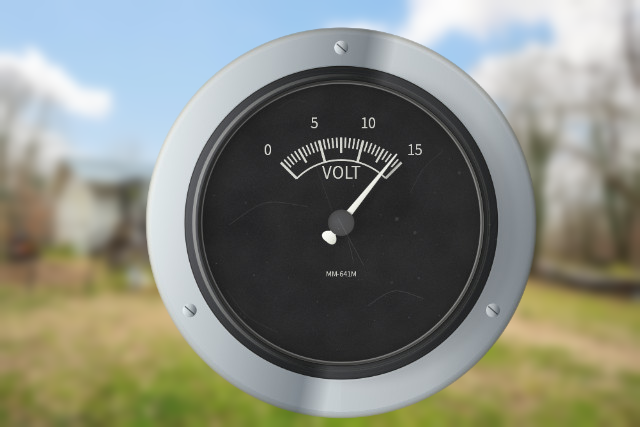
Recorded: value=14 unit=V
